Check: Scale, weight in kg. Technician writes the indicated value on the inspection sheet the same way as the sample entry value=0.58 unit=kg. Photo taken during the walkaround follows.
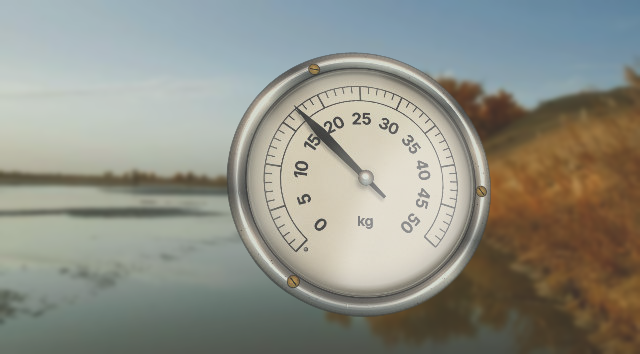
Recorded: value=17 unit=kg
